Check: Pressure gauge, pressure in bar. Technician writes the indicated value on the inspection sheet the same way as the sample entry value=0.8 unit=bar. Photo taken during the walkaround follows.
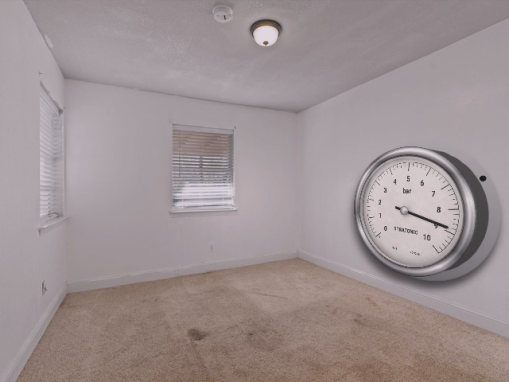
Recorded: value=8.8 unit=bar
